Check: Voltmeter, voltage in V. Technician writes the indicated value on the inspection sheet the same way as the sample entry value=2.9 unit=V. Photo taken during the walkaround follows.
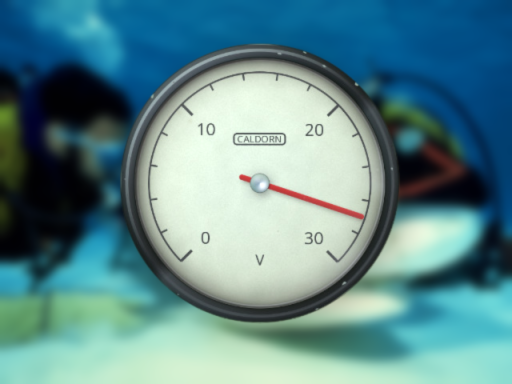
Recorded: value=27 unit=V
